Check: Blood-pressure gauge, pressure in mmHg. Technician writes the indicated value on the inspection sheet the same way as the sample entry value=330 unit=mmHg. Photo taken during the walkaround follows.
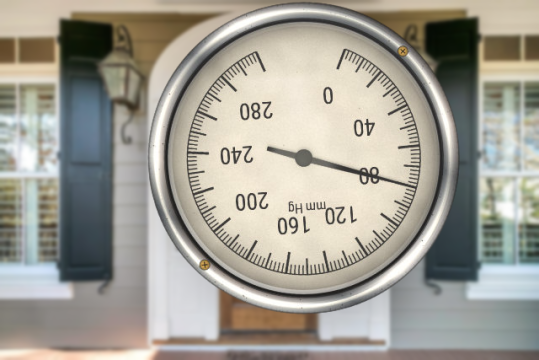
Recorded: value=80 unit=mmHg
